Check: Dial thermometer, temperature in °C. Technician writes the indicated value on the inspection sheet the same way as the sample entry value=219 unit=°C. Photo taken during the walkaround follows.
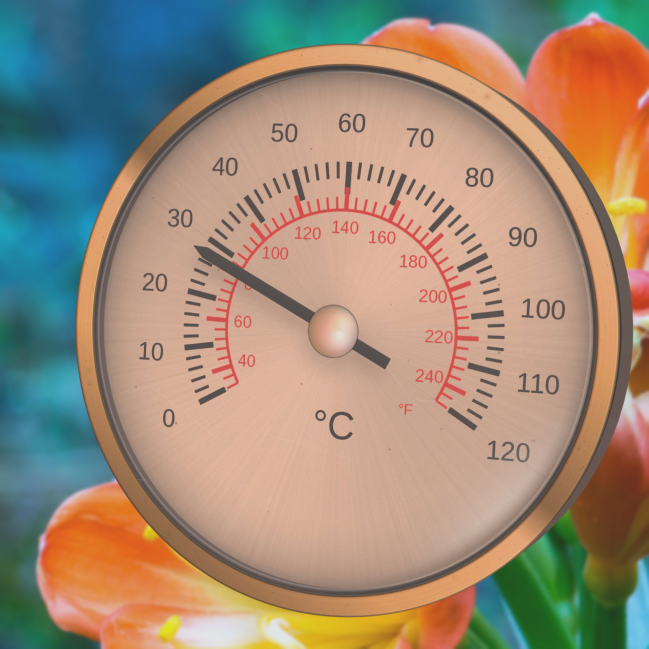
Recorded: value=28 unit=°C
